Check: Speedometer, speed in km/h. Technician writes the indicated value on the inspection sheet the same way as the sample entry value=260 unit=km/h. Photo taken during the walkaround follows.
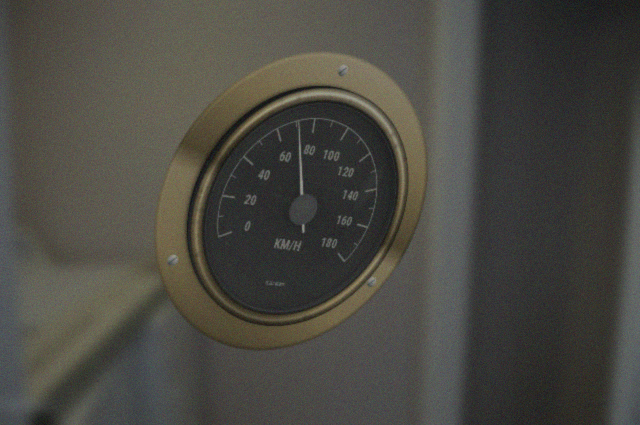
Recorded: value=70 unit=km/h
